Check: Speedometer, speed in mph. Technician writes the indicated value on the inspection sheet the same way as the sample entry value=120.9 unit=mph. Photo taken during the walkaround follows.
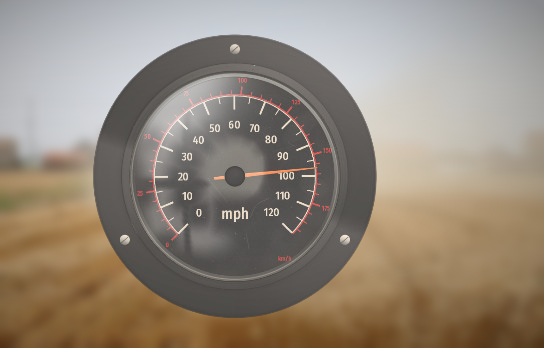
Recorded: value=97.5 unit=mph
